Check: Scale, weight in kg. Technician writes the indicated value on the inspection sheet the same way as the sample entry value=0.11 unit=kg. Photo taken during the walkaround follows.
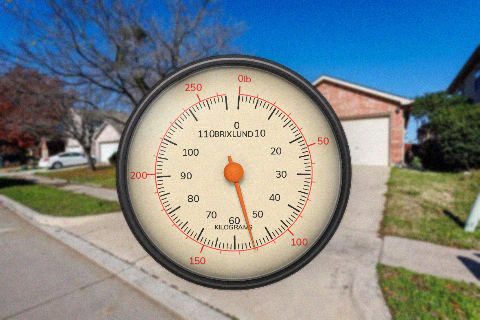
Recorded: value=55 unit=kg
